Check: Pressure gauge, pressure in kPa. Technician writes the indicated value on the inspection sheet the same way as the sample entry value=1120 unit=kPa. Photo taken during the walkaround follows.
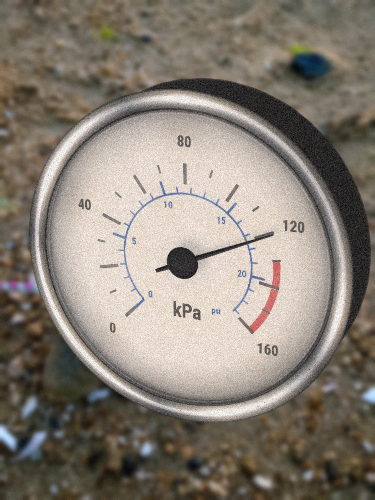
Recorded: value=120 unit=kPa
